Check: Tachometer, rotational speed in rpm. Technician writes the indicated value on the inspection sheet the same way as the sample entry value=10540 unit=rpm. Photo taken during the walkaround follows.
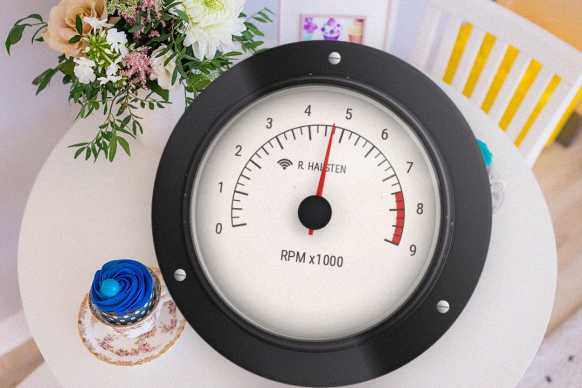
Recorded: value=4750 unit=rpm
